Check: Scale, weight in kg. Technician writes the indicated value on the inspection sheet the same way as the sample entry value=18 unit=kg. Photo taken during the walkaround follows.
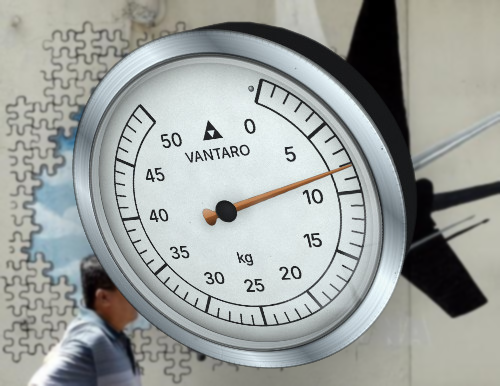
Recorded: value=8 unit=kg
